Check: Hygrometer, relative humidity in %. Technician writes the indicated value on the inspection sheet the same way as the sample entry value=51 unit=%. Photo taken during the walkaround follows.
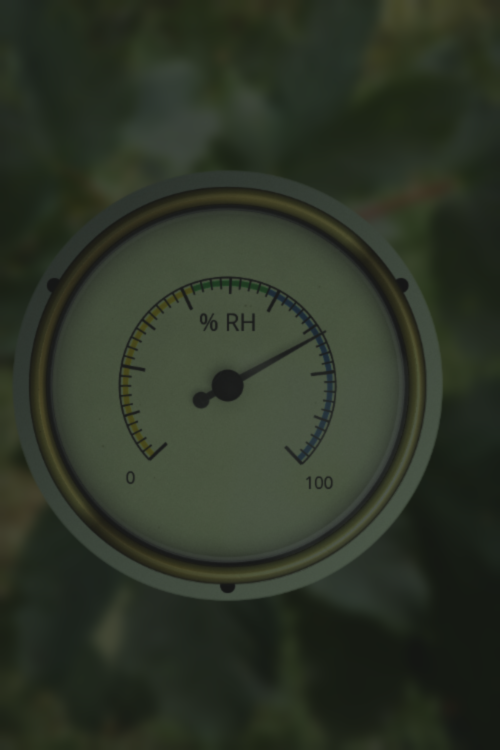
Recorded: value=72 unit=%
